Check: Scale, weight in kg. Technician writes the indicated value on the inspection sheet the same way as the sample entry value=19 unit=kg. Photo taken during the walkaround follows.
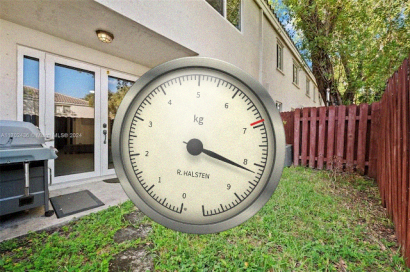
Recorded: value=8.2 unit=kg
